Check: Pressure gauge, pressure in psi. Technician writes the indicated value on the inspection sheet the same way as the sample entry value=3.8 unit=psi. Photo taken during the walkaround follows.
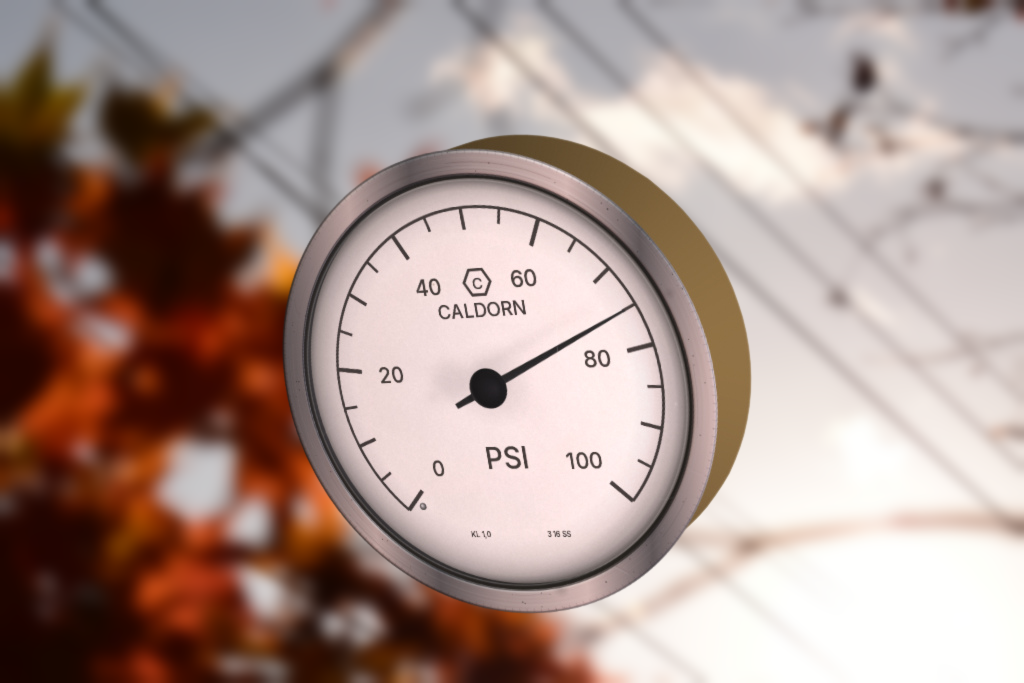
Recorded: value=75 unit=psi
